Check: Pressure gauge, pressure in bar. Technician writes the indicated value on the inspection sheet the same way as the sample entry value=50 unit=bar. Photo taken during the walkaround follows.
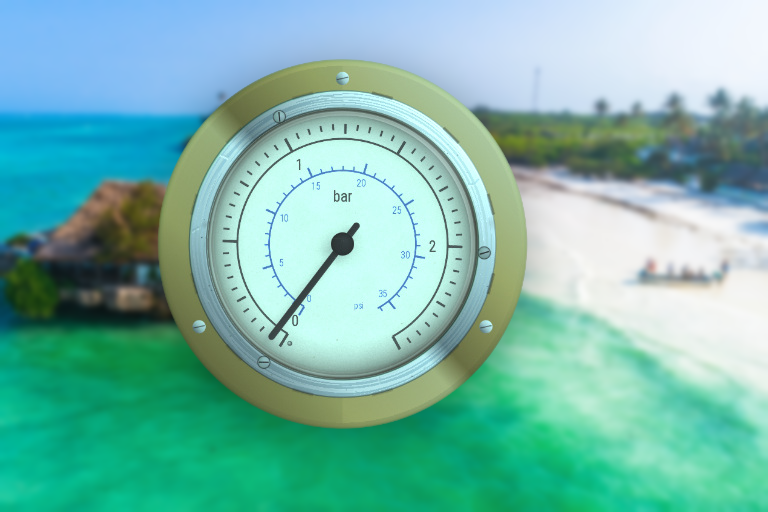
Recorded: value=0.05 unit=bar
